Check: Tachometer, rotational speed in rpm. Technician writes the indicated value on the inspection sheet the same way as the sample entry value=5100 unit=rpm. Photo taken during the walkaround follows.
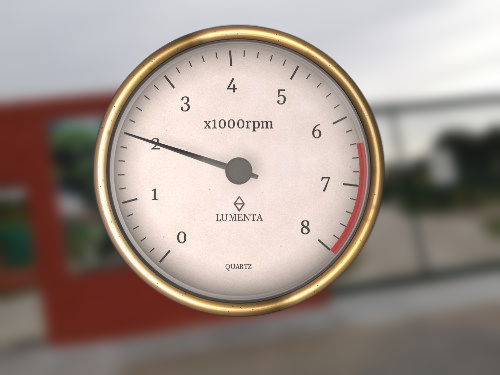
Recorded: value=2000 unit=rpm
